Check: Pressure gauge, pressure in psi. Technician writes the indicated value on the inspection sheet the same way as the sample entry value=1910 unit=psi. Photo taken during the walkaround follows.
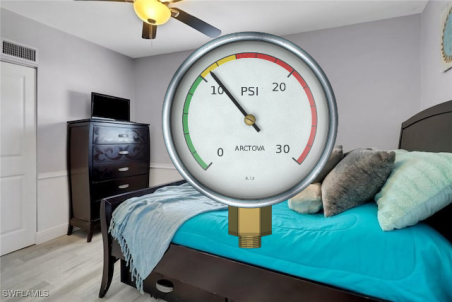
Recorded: value=11 unit=psi
